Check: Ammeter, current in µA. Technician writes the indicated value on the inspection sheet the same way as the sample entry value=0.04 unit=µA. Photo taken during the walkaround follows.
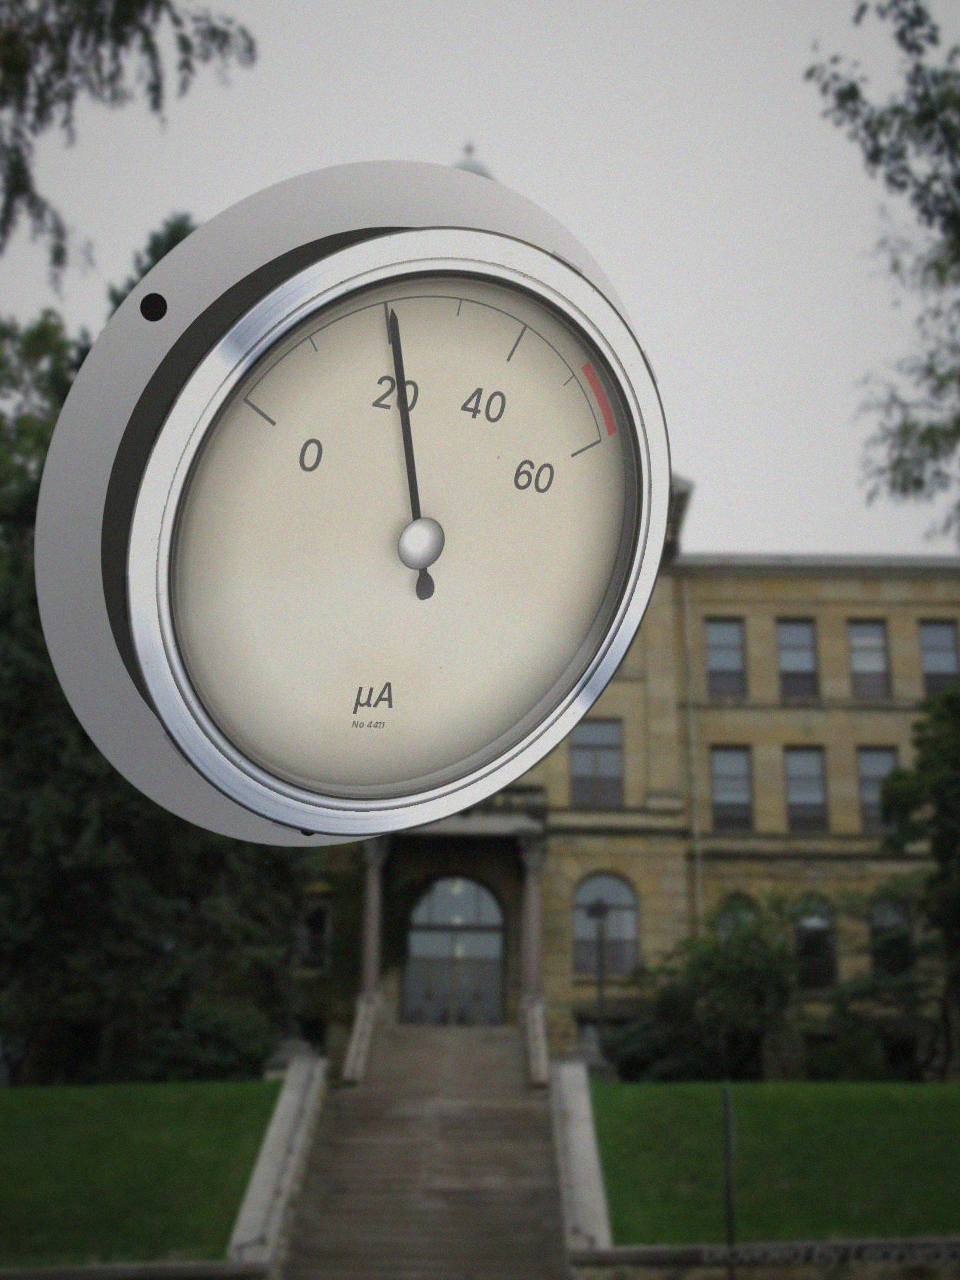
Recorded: value=20 unit=µA
